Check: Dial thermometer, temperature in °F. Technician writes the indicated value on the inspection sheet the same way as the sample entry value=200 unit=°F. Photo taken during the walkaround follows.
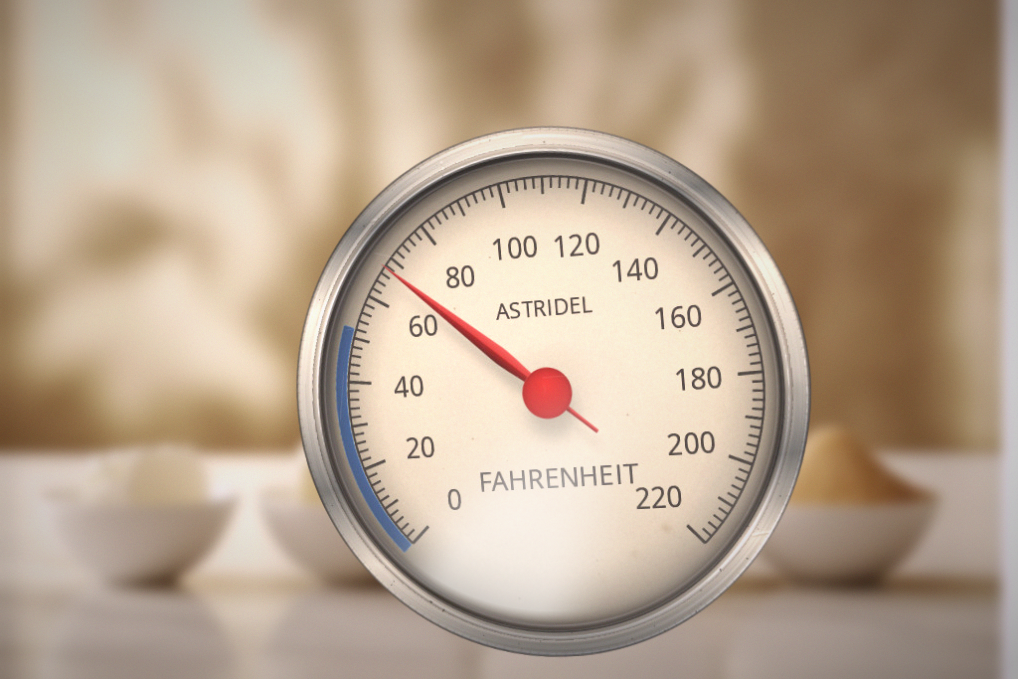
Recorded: value=68 unit=°F
